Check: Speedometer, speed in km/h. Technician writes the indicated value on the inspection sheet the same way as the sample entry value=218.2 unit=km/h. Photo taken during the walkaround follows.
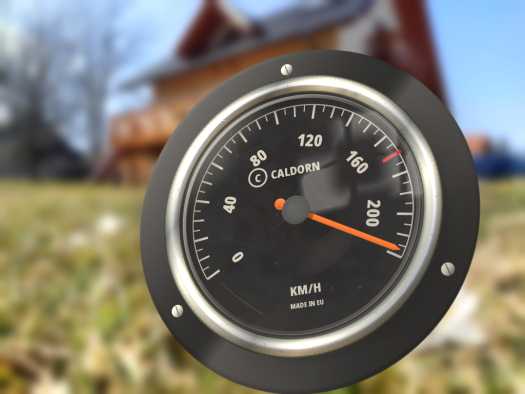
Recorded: value=217.5 unit=km/h
